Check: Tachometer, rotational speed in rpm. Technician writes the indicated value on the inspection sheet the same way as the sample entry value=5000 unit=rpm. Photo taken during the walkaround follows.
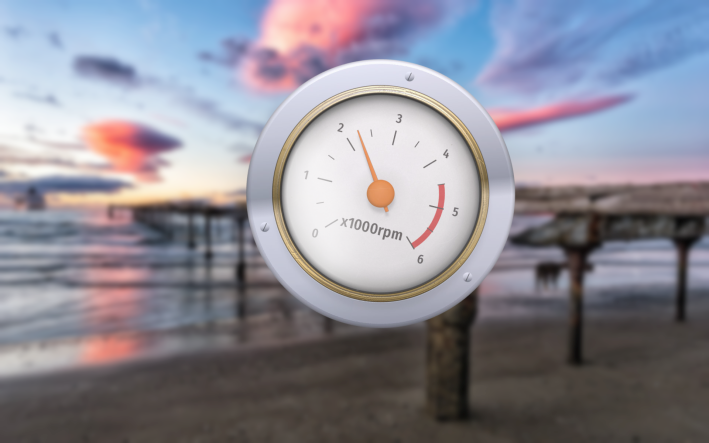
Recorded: value=2250 unit=rpm
